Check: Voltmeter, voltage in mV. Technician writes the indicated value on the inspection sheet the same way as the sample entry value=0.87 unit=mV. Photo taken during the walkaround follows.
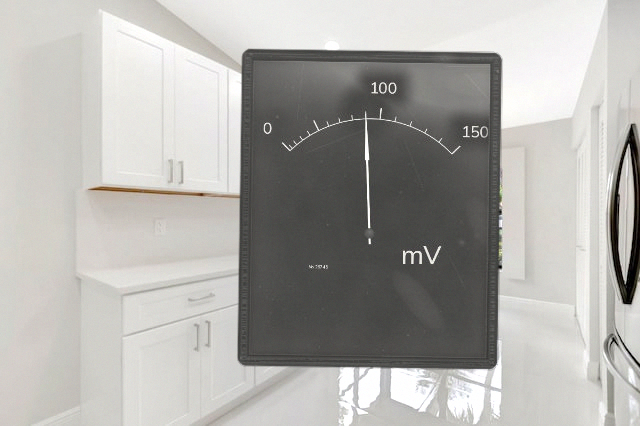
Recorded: value=90 unit=mV
